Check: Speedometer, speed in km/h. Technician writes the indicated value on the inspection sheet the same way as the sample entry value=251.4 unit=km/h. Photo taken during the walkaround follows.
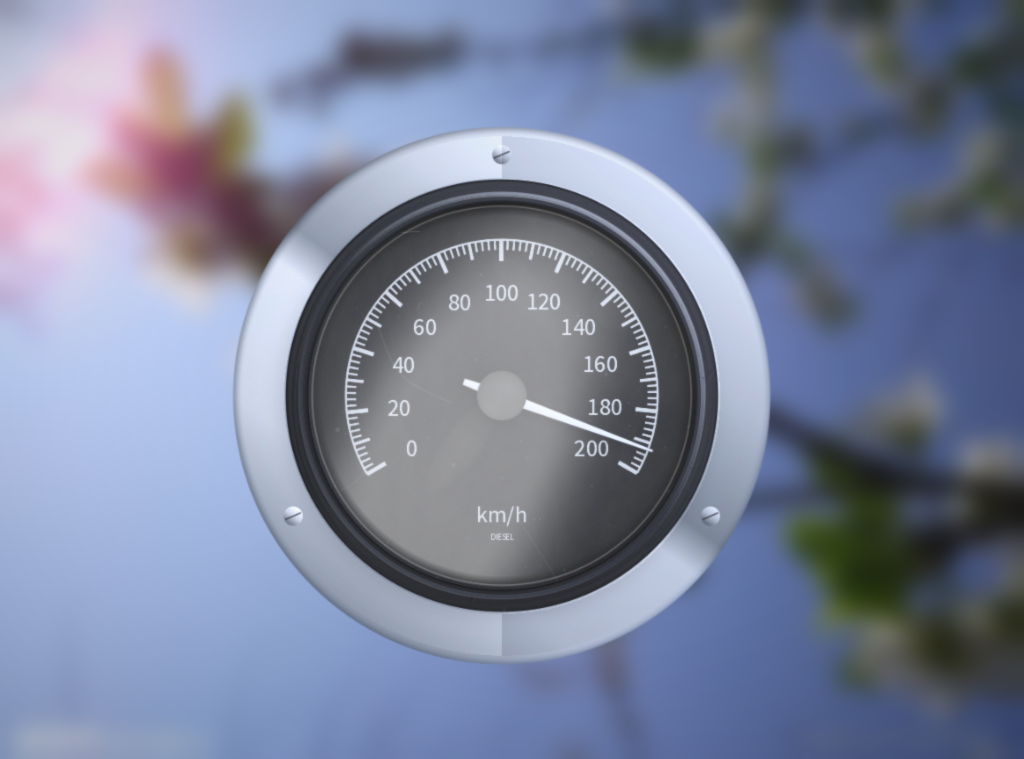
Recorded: value=192 unit=km/h
